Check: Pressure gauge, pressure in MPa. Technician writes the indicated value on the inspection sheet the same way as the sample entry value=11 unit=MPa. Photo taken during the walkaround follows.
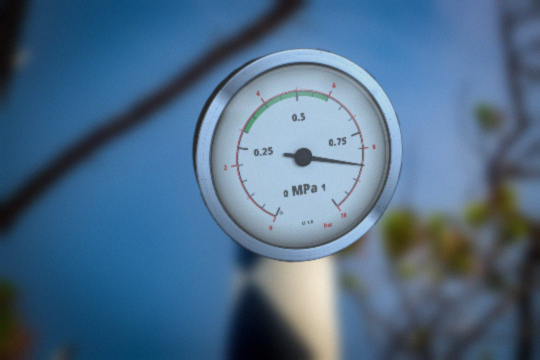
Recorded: value=0.85 unit=MPa
